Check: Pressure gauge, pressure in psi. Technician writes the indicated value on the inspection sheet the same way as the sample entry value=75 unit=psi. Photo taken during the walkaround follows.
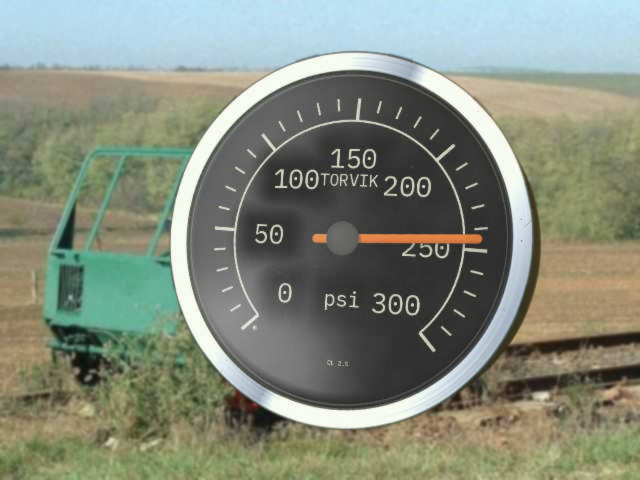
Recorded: value=245 unit=psi
